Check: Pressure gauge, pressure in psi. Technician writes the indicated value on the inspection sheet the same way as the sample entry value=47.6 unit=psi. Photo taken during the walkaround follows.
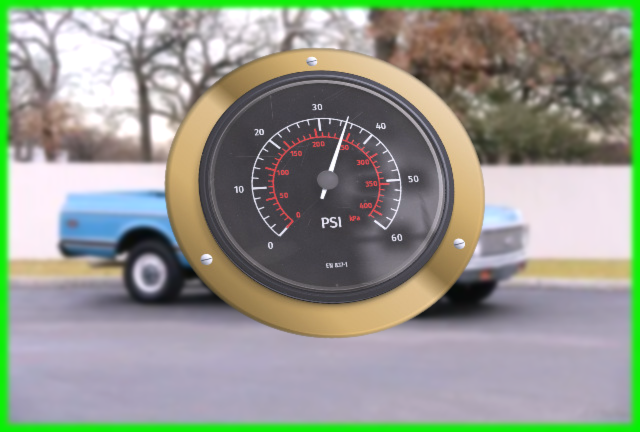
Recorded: value=35 unit=psi
